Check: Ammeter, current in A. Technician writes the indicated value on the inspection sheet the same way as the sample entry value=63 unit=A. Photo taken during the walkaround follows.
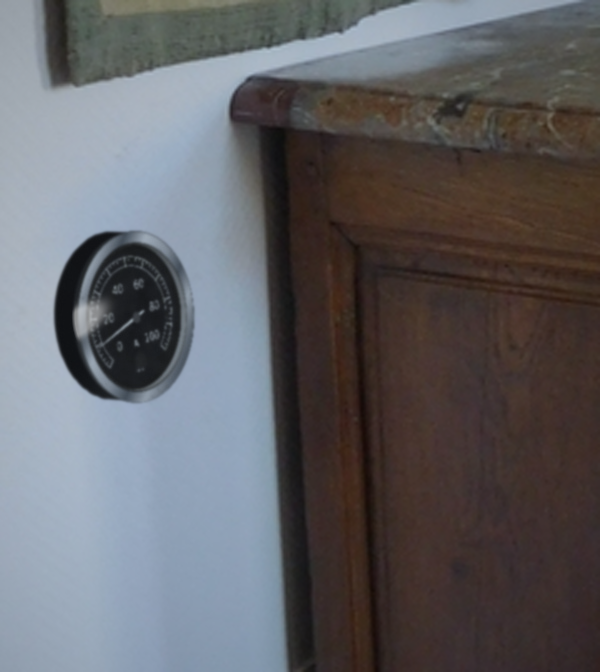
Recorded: value=10 unit=A
